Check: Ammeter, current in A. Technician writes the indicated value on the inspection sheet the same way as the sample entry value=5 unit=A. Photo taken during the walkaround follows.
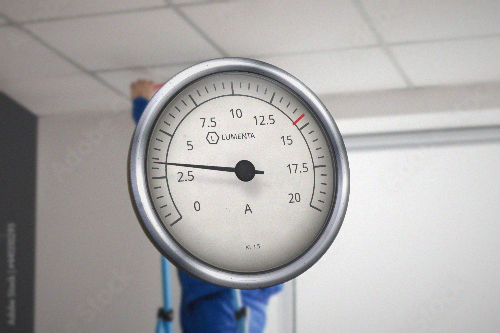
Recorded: value=3.25 unit=A
